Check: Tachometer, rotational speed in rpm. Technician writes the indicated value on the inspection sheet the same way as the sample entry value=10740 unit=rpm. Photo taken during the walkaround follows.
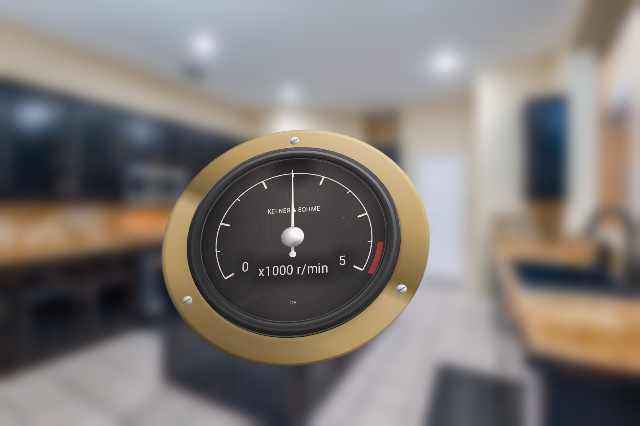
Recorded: value=2500 unit=rpm
